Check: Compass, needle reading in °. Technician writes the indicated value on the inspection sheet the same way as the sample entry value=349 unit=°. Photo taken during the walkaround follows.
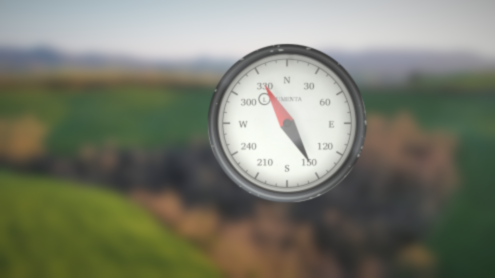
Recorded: value=330 unit=°
